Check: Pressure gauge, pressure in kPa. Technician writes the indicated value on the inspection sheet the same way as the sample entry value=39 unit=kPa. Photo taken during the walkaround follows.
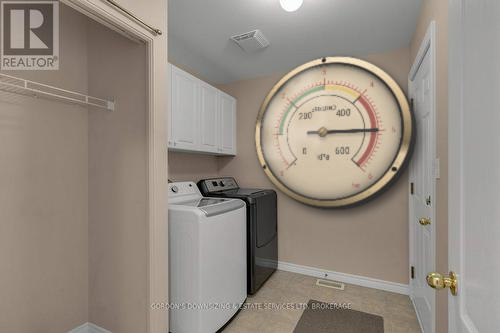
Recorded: value=500 unit=kPa
